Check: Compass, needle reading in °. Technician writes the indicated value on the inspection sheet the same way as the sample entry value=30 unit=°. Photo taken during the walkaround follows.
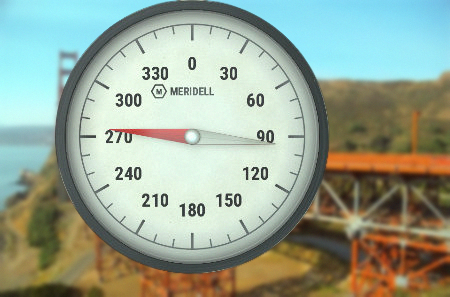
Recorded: value=275 unit=°
